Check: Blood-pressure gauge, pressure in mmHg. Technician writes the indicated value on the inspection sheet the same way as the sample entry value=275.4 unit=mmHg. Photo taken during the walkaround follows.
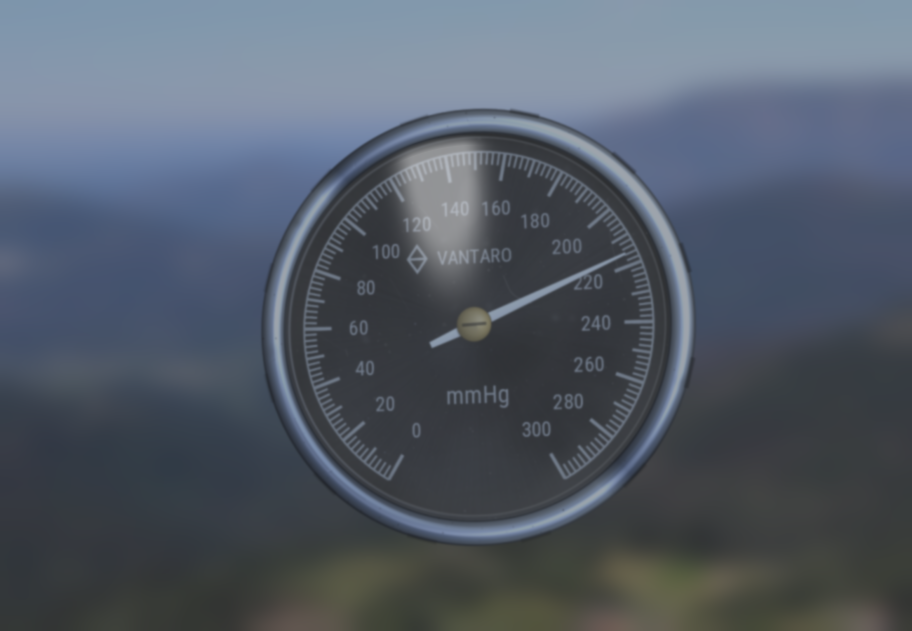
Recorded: value=216 unit=mmHg
